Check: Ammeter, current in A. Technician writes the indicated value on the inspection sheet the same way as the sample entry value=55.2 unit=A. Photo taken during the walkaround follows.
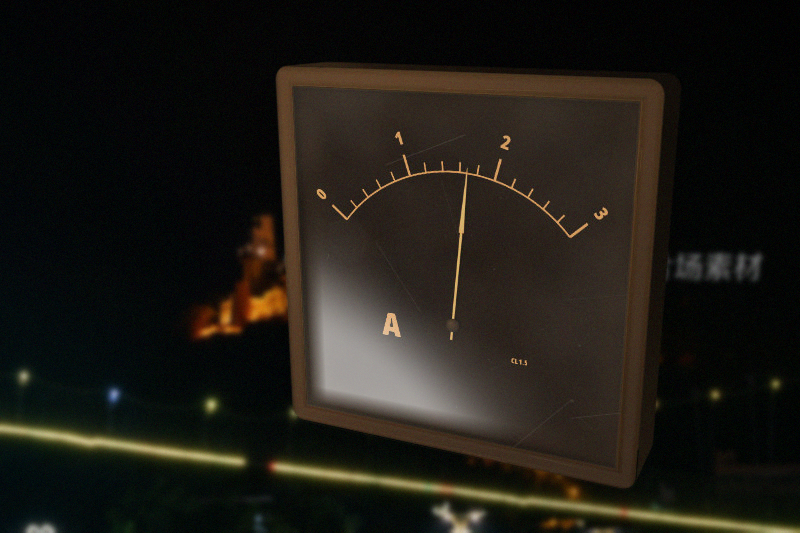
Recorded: value=1.7 unit=A
